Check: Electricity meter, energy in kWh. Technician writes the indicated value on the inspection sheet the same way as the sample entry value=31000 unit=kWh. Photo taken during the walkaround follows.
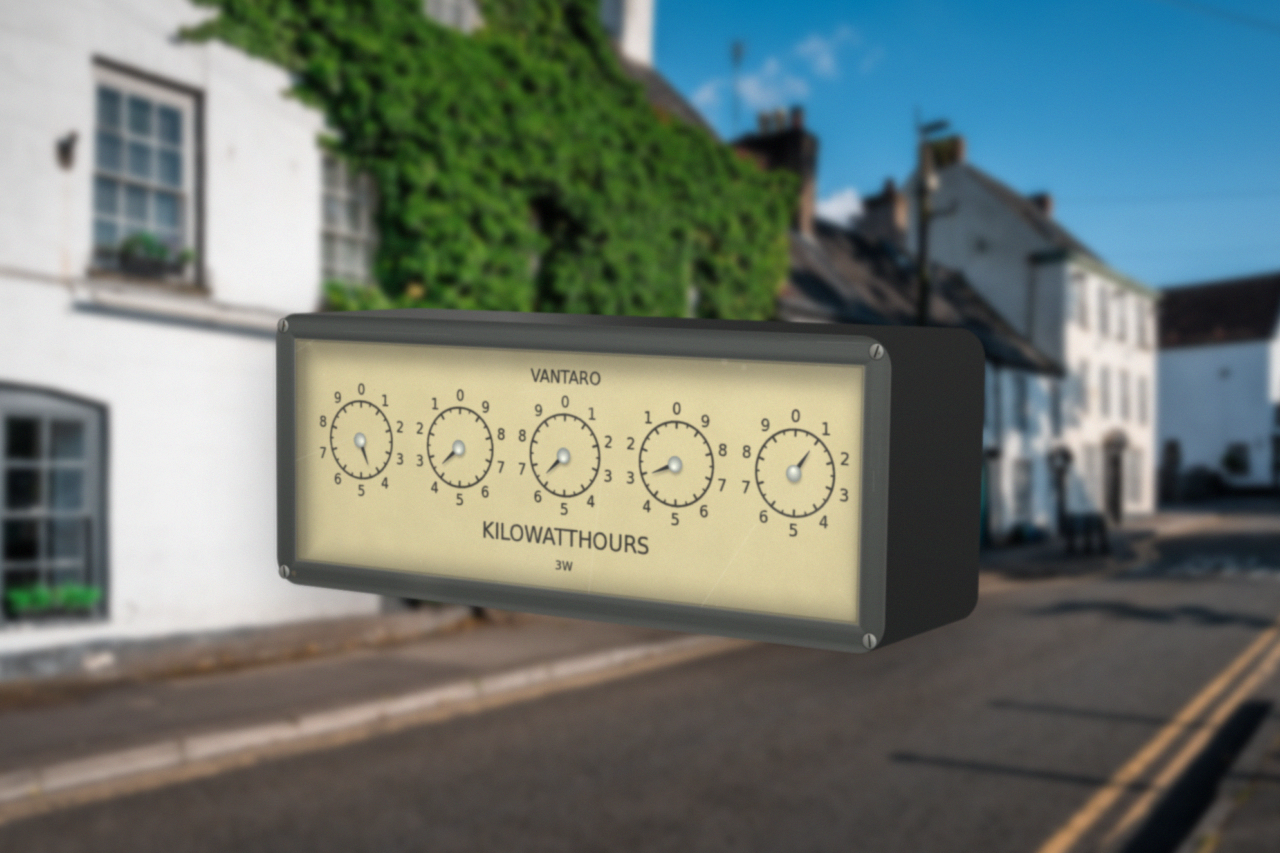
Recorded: value=43631 unit=kWh
